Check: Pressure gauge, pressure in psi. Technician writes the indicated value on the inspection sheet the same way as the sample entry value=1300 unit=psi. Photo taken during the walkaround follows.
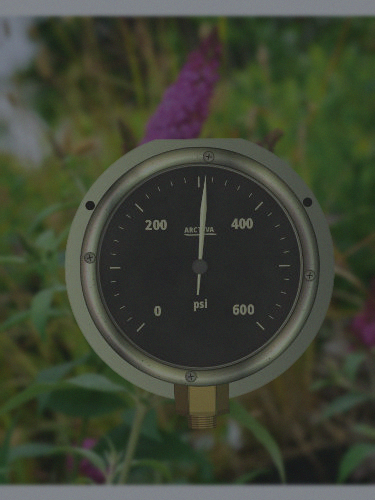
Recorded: value=310 unit=psi
